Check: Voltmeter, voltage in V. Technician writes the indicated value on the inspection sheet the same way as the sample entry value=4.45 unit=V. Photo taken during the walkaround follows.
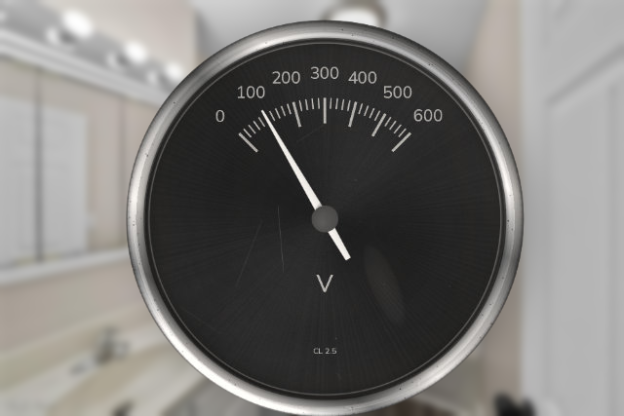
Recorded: value=100 unit=V
